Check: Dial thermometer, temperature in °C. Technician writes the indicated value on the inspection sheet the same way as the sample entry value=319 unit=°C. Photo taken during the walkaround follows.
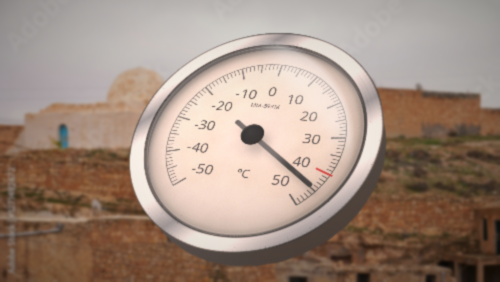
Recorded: value=45 unit=°C
